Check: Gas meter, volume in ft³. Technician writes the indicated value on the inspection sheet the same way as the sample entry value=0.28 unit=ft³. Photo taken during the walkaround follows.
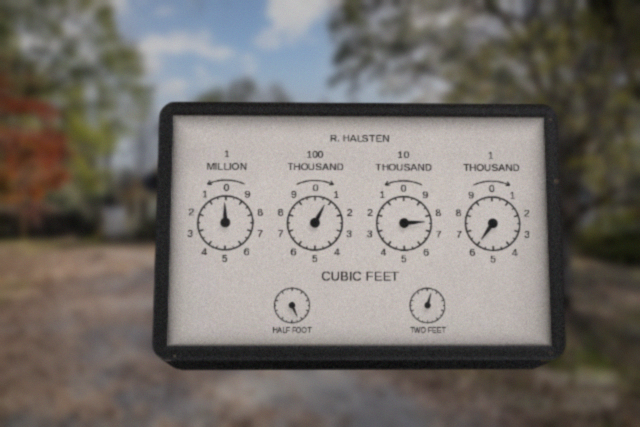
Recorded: value=7600 unit=ft³
